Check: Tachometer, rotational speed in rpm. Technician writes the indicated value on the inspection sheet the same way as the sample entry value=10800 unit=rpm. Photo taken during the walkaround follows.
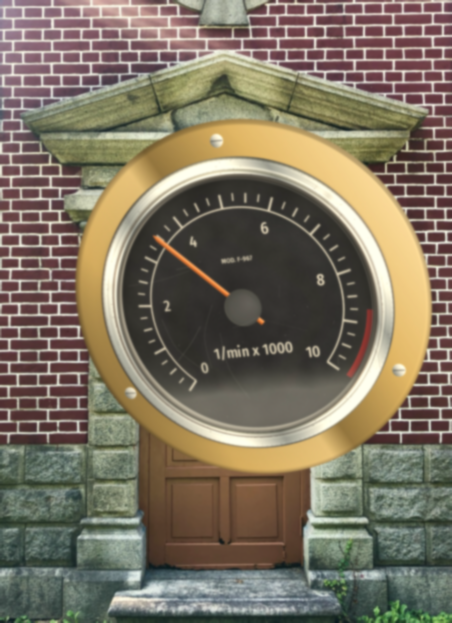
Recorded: value=3500 unit=rpm
